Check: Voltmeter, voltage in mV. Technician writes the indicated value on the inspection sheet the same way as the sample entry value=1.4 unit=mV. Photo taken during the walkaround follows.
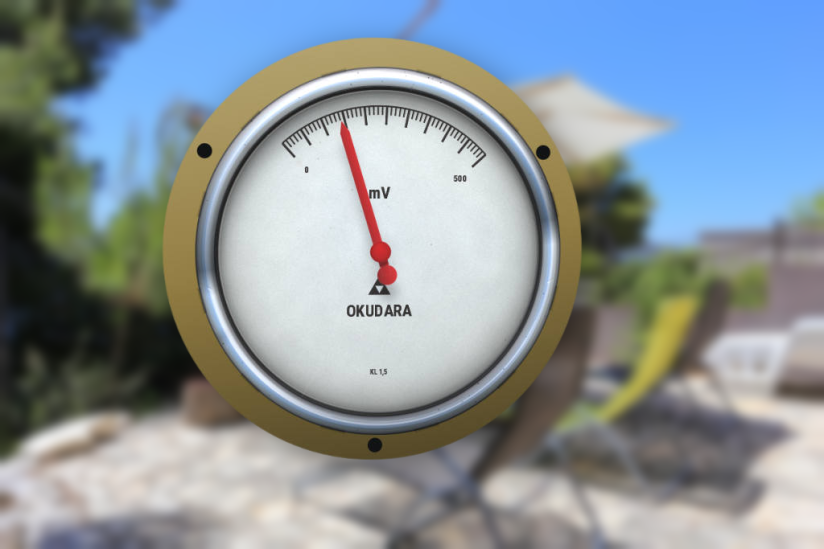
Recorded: value=140 unit=mV
